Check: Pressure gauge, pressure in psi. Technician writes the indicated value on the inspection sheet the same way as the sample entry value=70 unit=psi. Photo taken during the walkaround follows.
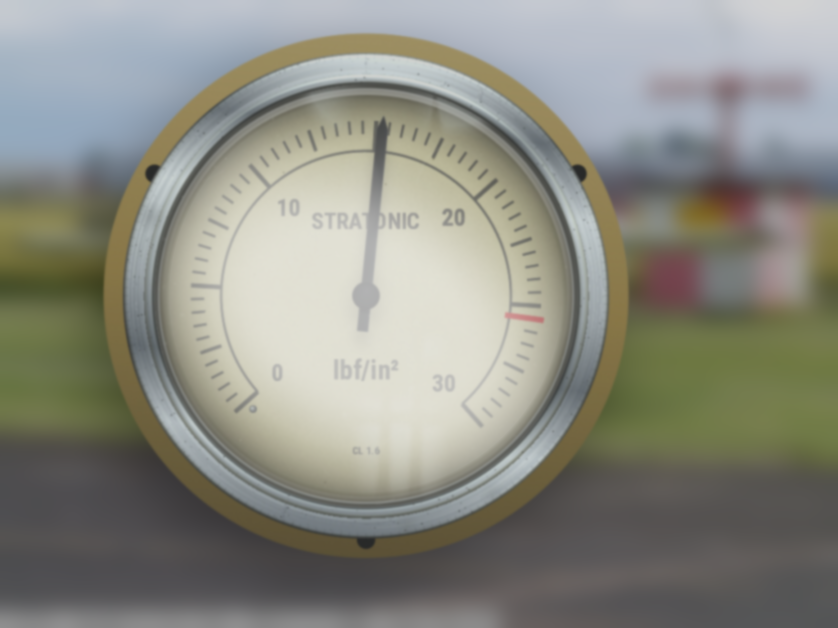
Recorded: value=15.25 unit=psi
